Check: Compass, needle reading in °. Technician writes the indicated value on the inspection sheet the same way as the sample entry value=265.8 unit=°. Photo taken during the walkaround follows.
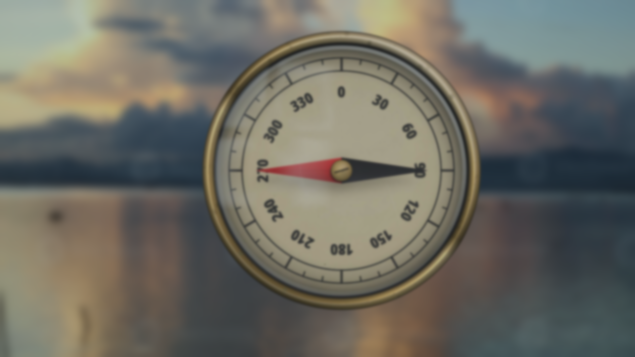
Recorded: value=270 unit=°
